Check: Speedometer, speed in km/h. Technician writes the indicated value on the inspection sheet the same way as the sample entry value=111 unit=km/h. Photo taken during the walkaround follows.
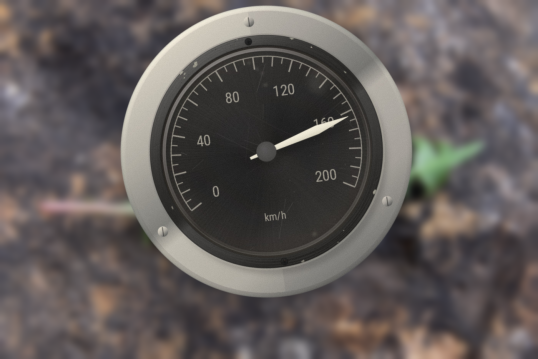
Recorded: value=162.5 unit=km/h
